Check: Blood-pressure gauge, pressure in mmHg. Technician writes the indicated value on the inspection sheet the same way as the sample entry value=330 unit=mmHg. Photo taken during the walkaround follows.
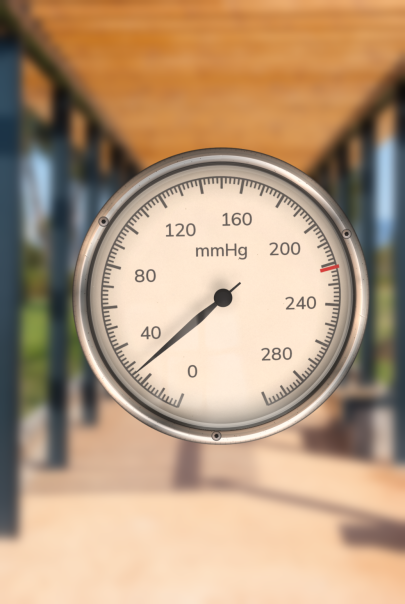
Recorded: value=26 unit=mmHg
